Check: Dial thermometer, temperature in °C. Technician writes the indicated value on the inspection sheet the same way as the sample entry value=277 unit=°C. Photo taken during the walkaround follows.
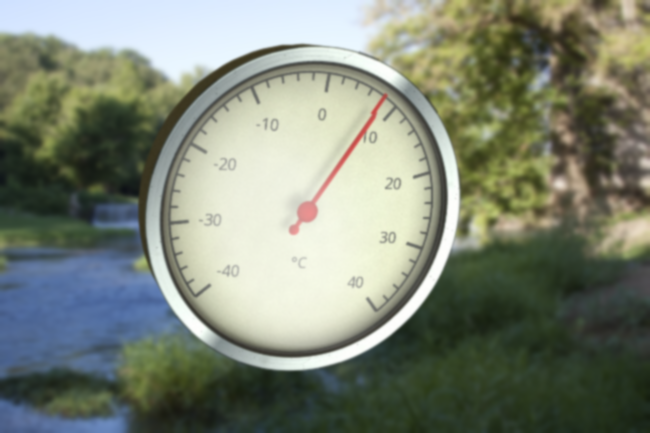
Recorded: value=8 unit=°C
